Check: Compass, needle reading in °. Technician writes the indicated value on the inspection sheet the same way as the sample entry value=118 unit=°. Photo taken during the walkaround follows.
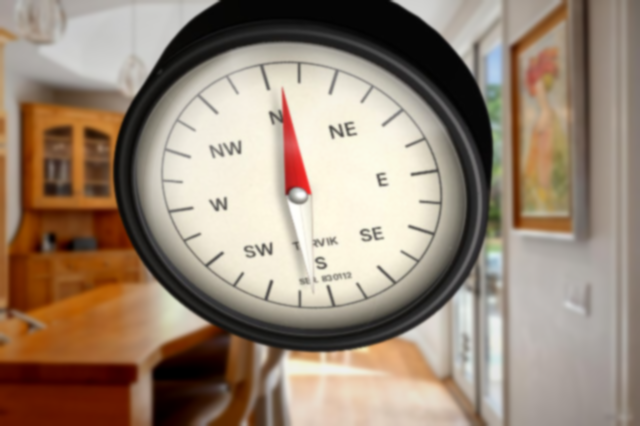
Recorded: value=7.5 unit=°
